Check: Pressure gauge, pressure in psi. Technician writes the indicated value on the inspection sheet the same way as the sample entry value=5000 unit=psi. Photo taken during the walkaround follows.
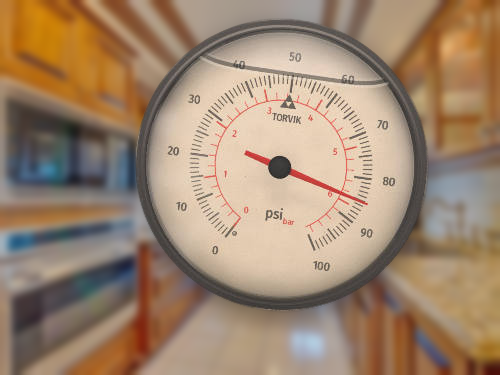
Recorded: value=85 unit=psi
